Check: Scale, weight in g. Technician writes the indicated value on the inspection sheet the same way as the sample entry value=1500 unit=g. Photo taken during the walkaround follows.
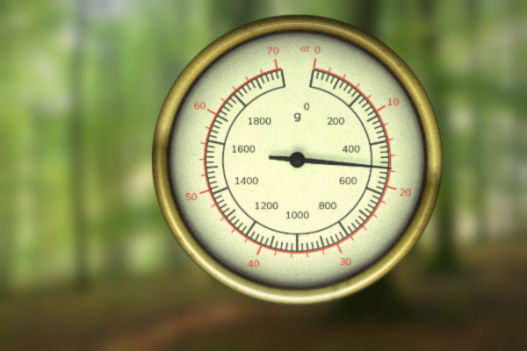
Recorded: value=500 unit=g
